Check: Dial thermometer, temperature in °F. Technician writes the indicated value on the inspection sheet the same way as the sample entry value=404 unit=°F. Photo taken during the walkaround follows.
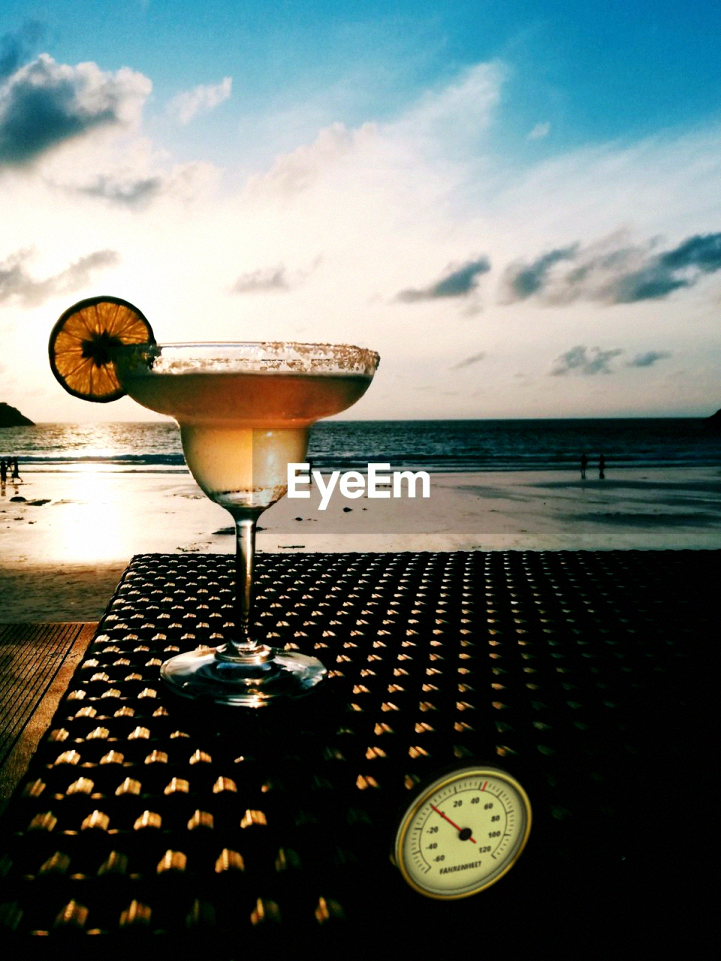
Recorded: value=0 unit=°F
